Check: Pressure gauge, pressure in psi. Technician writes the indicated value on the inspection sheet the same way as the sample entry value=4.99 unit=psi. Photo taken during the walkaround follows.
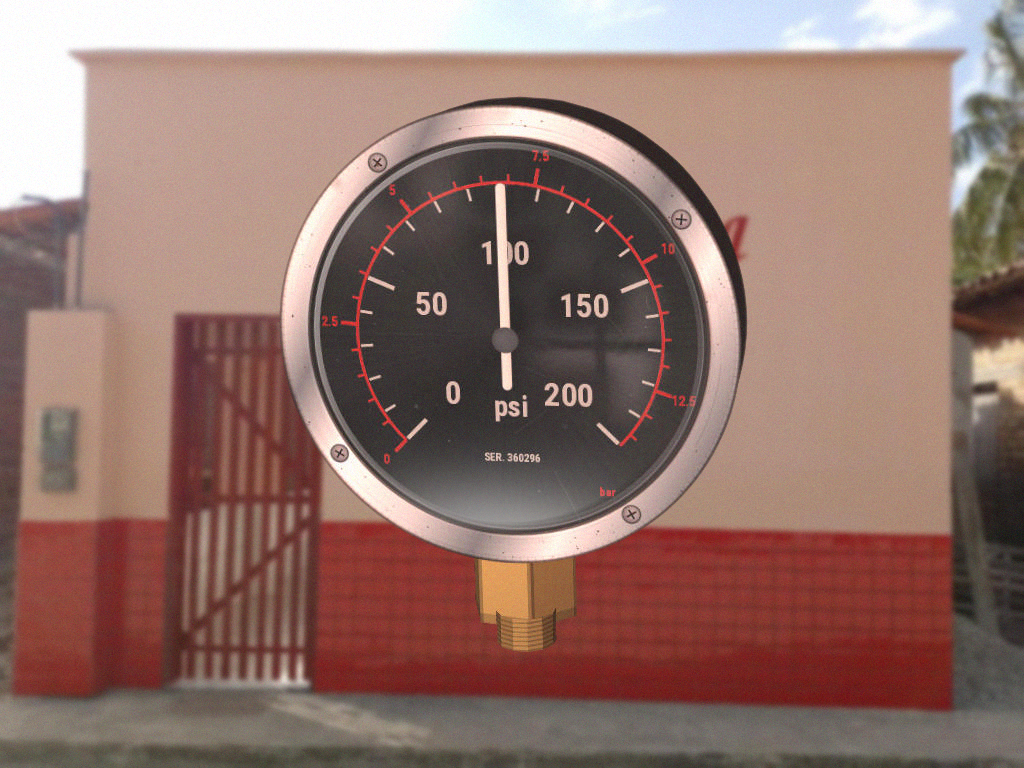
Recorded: value=100 unit=psi
